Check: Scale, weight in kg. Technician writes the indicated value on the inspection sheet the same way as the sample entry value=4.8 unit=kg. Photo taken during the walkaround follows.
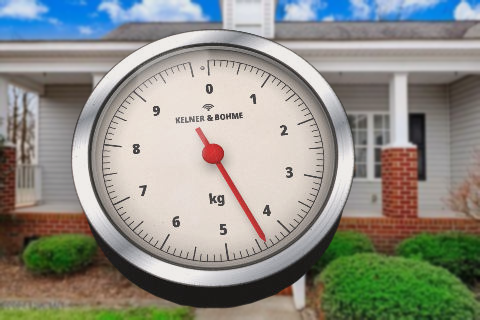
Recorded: value=4.4 unit=kg
